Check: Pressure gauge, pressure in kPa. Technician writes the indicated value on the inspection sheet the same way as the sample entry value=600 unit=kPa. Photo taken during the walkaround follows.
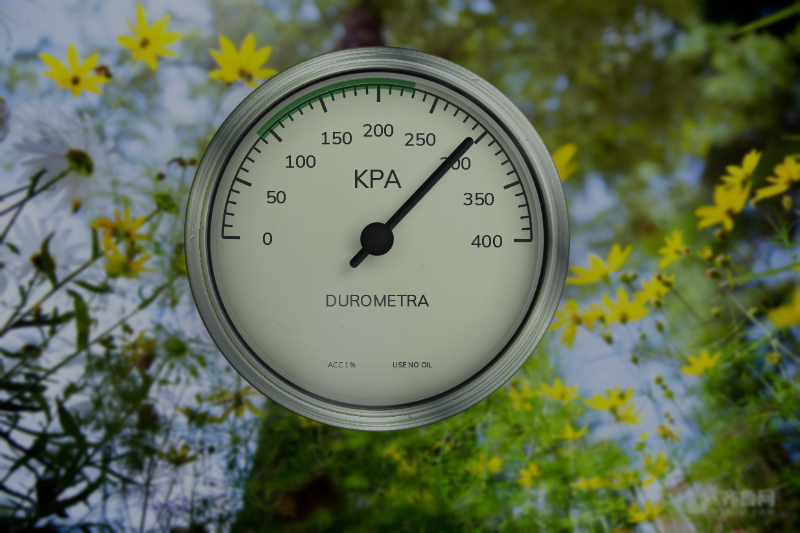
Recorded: value=295 unit=kPa
